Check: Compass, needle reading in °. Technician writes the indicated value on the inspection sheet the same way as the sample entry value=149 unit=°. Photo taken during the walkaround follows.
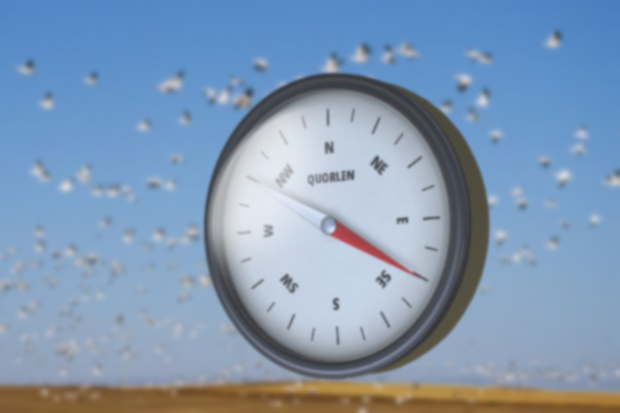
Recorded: value=120 unit=°
